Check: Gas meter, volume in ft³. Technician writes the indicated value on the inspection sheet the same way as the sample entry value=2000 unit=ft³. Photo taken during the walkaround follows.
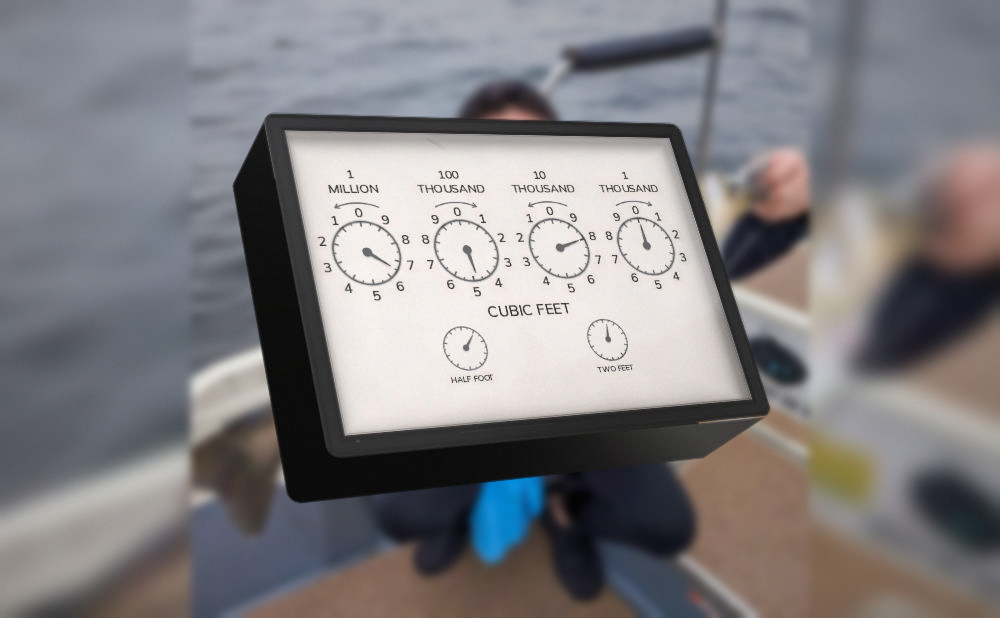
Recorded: value=648000 unit=ft³
